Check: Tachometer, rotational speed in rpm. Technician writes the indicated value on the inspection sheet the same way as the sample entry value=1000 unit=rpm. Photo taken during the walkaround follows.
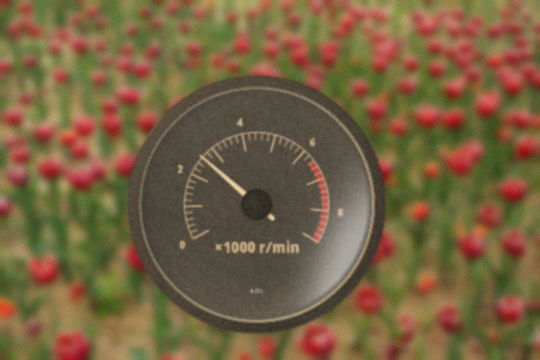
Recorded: value=2600 unit=rpm
